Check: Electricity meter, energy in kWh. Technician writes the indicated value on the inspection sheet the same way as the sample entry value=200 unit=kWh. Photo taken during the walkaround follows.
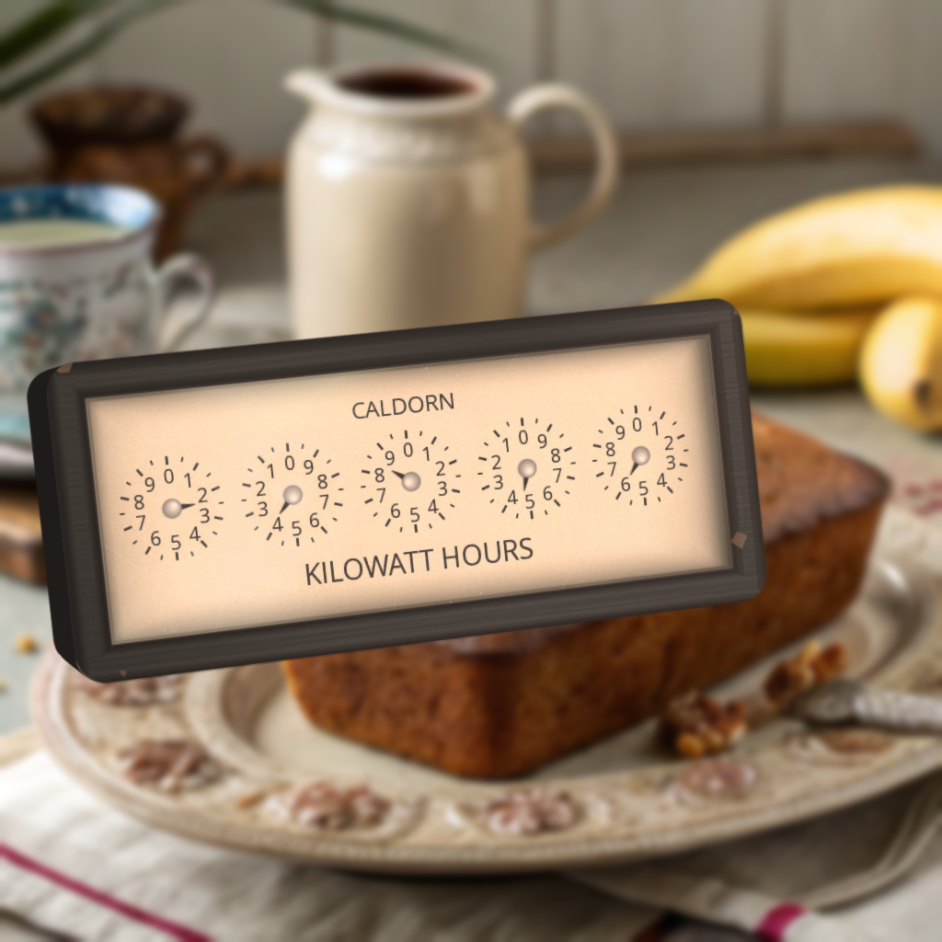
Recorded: value=23846 unit=kWh
